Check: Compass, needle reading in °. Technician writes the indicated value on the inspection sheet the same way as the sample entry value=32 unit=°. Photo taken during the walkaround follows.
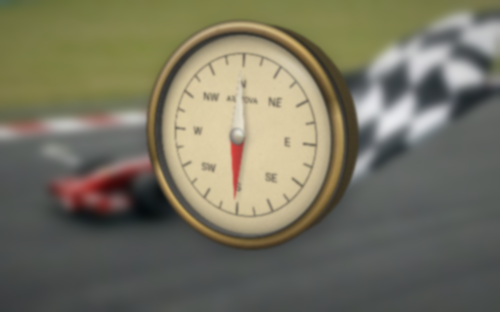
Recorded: value=180 unit=°
